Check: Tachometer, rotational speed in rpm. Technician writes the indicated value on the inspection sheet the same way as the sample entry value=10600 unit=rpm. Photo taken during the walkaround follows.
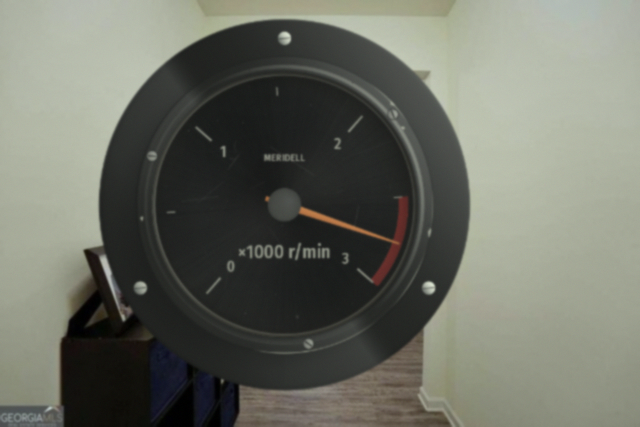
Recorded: value=2750 unit=rpm
